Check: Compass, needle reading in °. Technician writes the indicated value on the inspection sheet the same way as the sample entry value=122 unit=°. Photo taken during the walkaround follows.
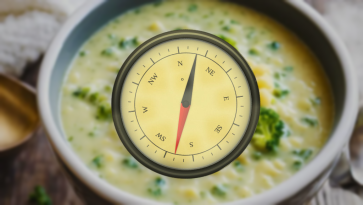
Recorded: value=200 unit=°
